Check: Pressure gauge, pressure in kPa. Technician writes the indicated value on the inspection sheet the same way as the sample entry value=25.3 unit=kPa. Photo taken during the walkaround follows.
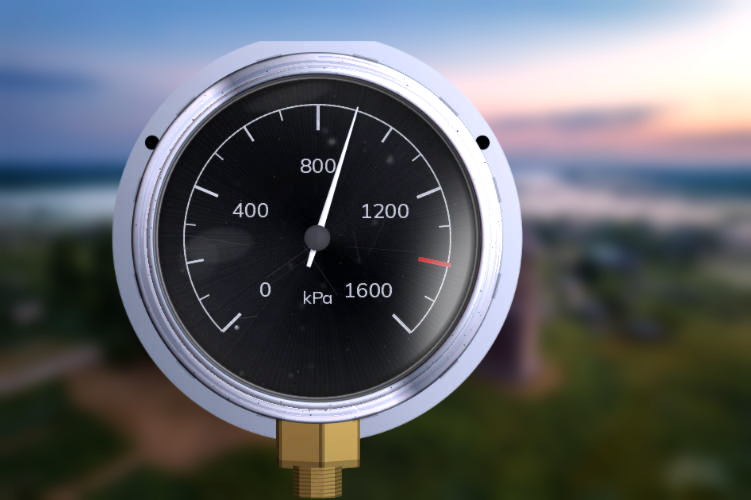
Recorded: value=900 unit=kPa
